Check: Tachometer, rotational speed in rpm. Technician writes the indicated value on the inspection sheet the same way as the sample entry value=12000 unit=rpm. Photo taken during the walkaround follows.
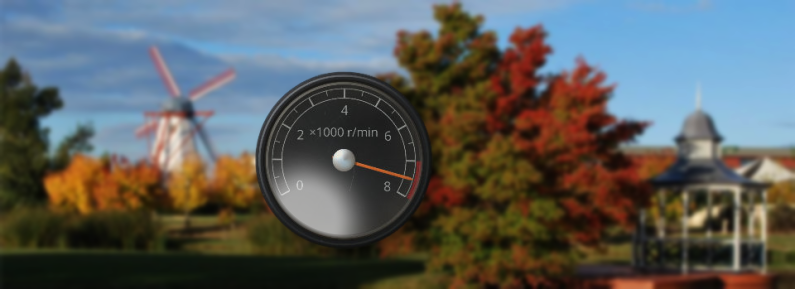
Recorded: value=7500 unit=rpm
